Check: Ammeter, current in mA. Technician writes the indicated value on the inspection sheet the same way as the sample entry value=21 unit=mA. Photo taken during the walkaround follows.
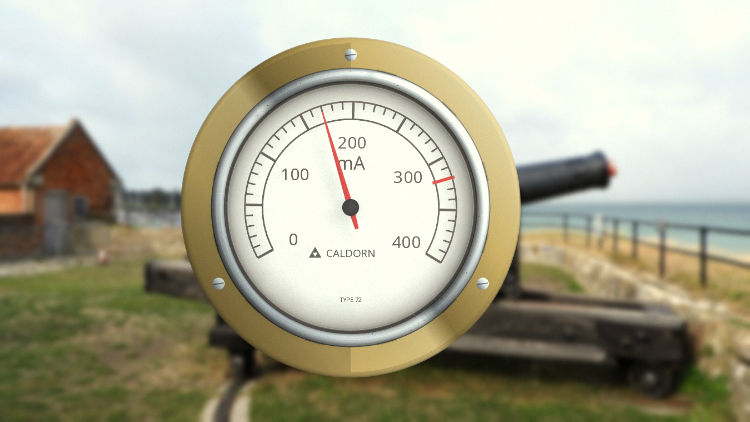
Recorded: value=170 unit=mA
